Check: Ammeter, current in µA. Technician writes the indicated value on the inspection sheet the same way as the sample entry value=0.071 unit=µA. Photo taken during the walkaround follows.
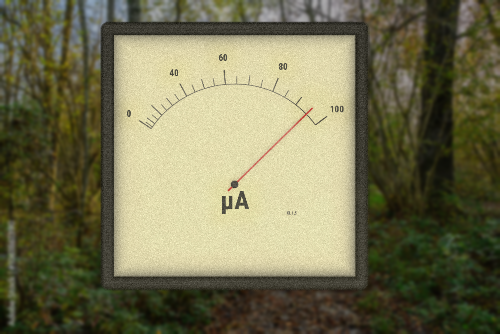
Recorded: value=95 unit=µA
